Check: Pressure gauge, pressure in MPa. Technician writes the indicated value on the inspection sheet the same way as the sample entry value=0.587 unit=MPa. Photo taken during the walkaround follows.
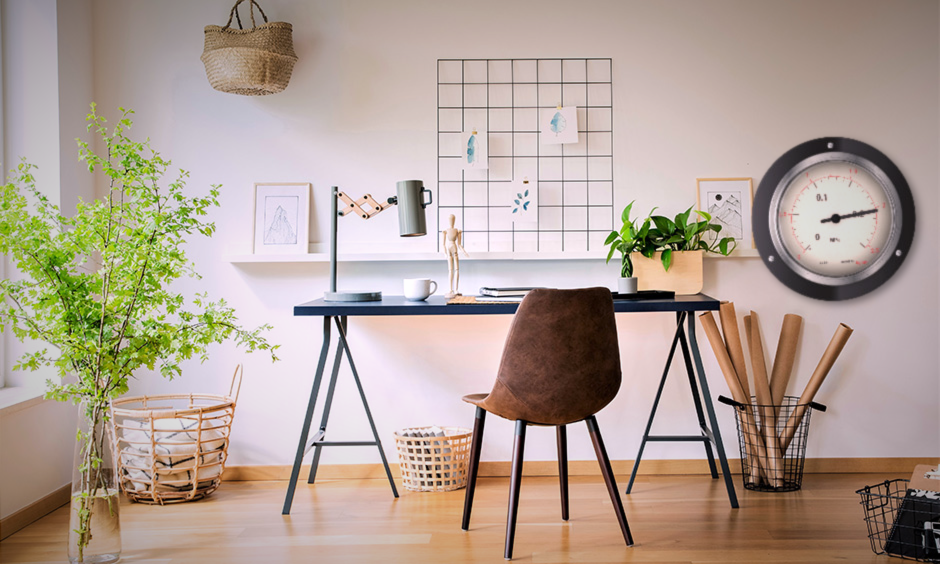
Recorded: value=0.2 unit=MPa
